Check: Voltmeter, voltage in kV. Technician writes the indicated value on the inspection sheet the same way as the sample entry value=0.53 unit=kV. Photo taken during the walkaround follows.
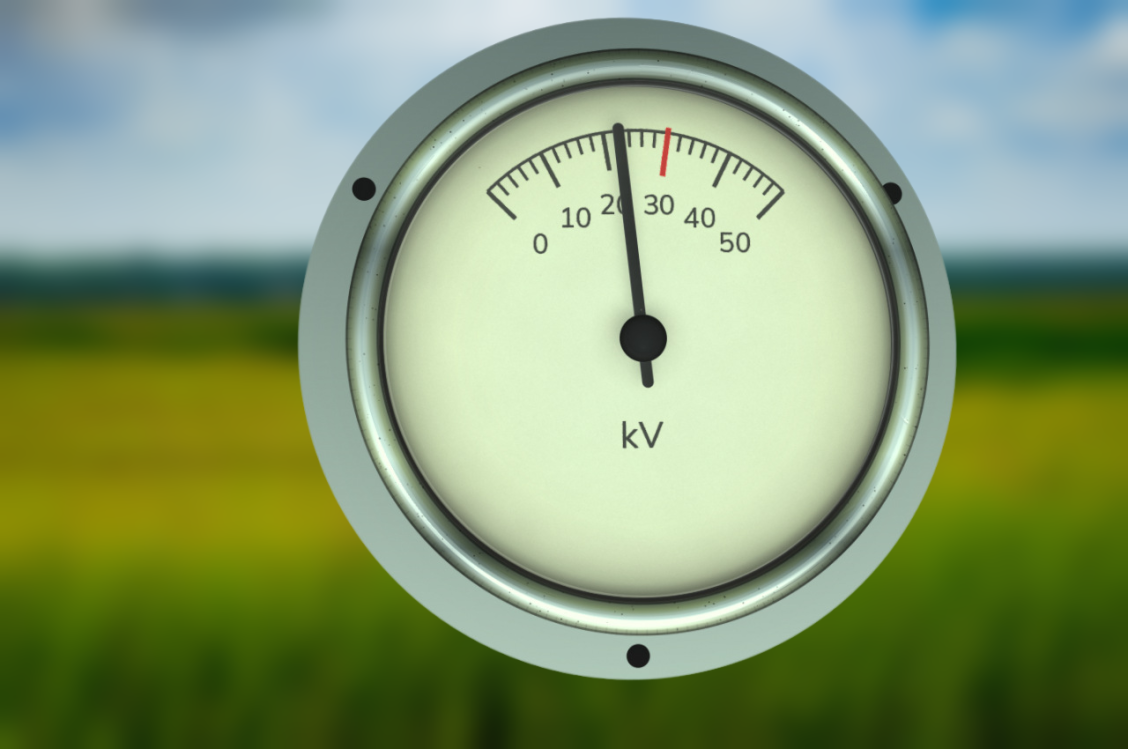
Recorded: value=22 unit=kV
